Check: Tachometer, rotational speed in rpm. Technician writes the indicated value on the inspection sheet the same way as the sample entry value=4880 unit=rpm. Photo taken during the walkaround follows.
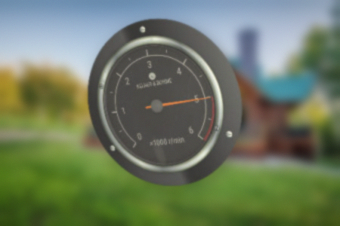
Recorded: value=5000 unit=rpm
